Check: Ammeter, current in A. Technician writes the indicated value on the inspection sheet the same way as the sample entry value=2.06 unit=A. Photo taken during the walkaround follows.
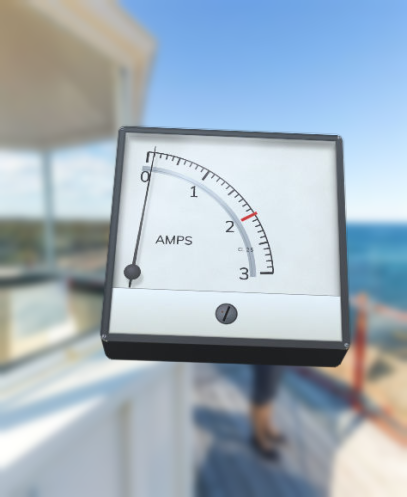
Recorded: value=0.1 unit=A
